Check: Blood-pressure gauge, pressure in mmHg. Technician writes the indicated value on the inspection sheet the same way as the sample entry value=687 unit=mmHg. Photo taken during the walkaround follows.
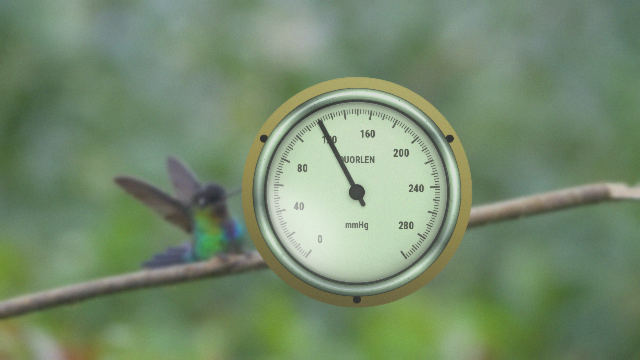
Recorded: value=120 unit=mmHg
